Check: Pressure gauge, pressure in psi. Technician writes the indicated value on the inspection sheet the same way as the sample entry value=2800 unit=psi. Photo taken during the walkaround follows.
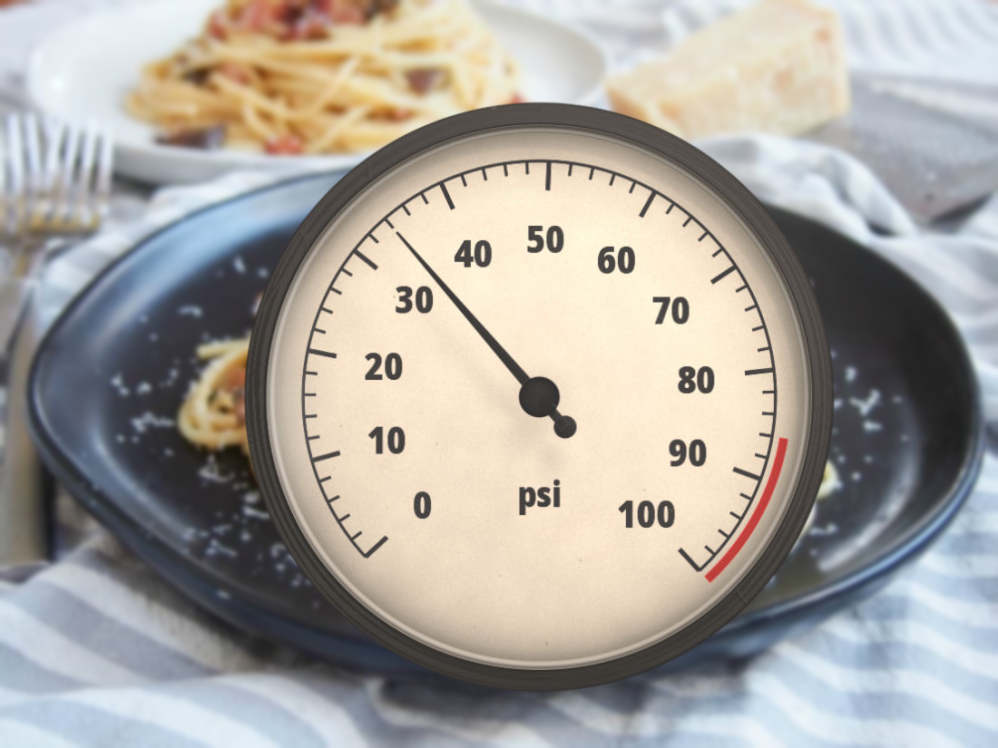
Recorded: value=34 unit=psi
